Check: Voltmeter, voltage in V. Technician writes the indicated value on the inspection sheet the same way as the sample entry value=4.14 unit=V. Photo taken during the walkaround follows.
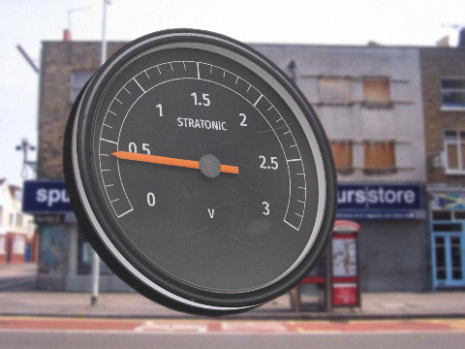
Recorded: value=0.4 unit=V
